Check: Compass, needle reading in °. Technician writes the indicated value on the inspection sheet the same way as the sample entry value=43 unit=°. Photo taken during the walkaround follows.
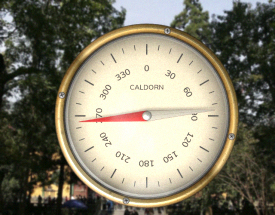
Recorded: value=265 unit=°
